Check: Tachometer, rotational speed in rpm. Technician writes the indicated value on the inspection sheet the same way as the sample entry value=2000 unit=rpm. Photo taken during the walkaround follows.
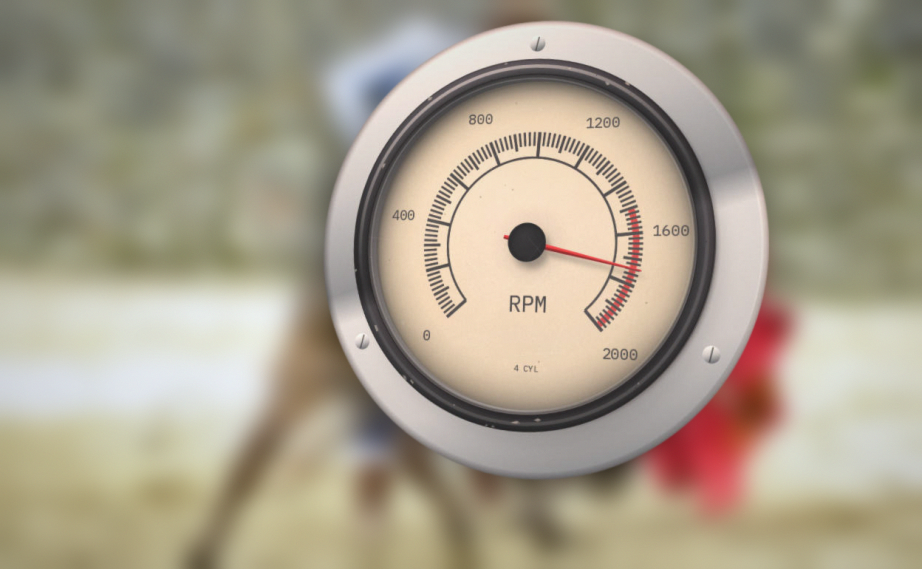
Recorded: value=1740 unit=rpm
